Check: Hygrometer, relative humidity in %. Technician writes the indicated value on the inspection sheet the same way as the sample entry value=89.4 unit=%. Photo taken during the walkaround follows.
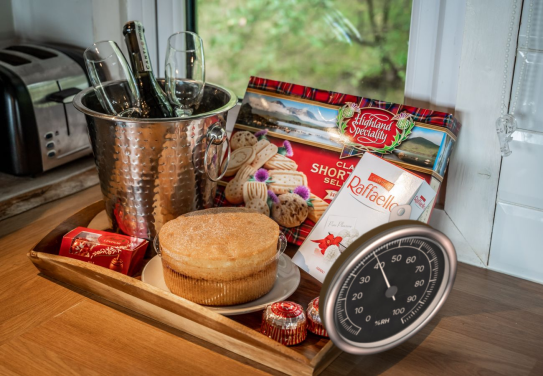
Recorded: value=40 unit=%
